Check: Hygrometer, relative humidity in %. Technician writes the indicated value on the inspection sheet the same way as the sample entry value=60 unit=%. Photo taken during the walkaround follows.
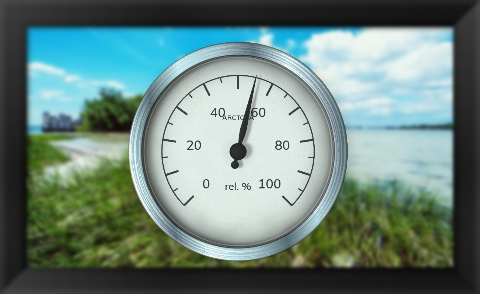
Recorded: value=55 unit=%
